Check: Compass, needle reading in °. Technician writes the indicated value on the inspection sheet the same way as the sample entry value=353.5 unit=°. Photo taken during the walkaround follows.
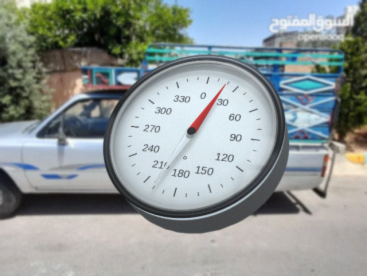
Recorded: value=20 unit=°
